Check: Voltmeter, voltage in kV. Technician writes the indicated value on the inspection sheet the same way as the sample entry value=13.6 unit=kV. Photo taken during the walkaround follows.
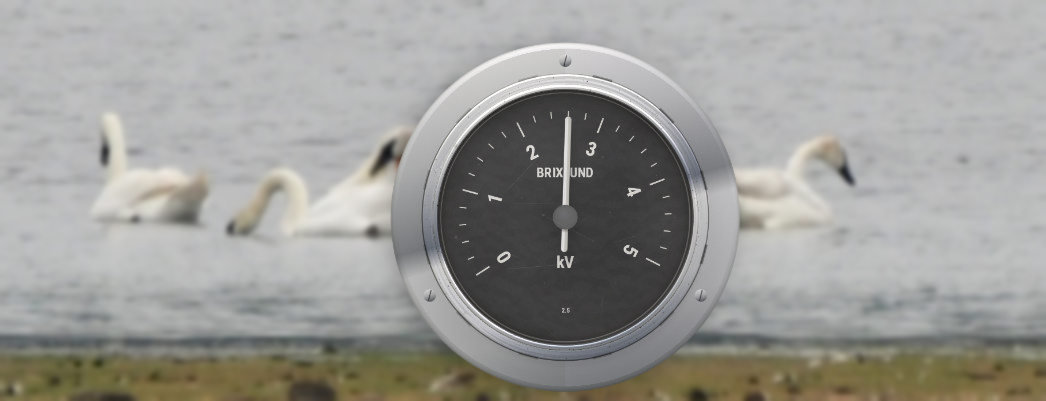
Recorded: value=2.6 unit=kV
